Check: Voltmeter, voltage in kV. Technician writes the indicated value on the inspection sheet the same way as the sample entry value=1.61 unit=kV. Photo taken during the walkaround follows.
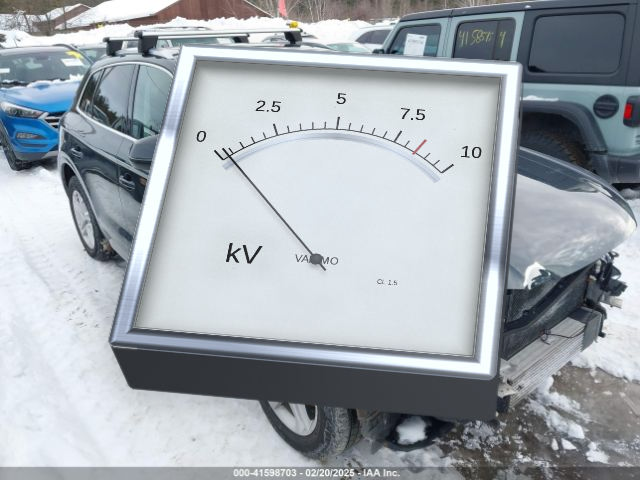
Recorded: value=0.25 unit=kV
